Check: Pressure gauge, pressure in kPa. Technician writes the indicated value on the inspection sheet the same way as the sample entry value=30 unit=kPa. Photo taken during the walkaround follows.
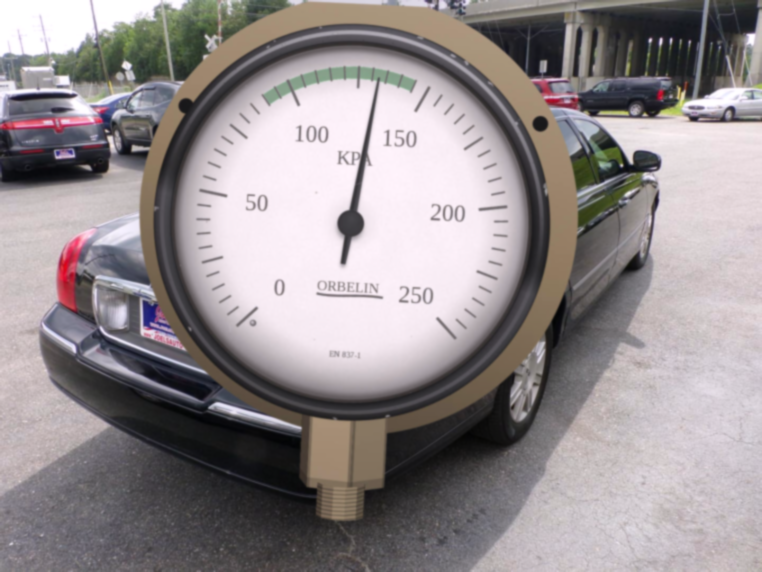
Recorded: value=132.5 unit=kPa
